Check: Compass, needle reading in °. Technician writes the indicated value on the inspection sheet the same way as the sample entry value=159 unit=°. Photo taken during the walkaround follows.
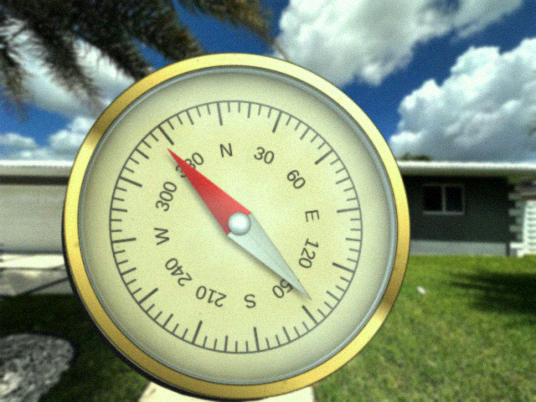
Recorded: value=325 unit=°
